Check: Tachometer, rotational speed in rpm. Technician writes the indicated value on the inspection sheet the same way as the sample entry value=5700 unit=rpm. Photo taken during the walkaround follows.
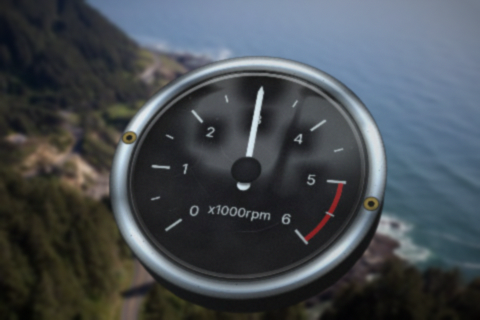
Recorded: value=3000 unit=rpm
